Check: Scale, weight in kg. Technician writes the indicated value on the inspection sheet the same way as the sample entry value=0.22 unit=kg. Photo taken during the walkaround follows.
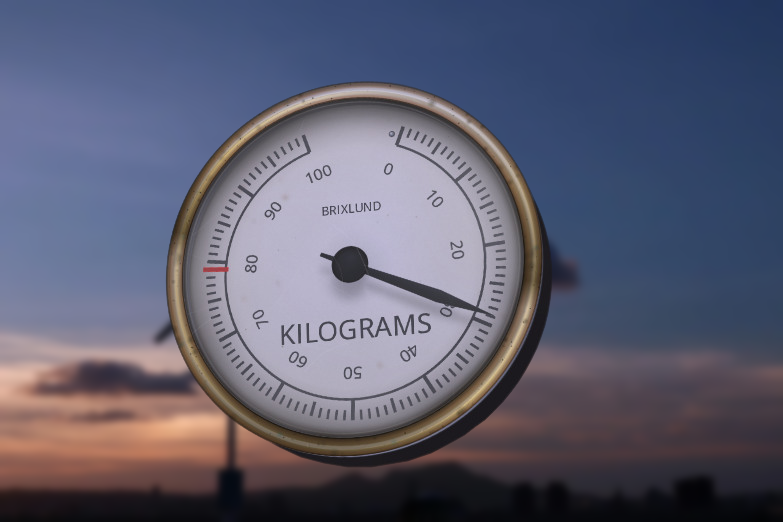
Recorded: value=29 unit=kg
